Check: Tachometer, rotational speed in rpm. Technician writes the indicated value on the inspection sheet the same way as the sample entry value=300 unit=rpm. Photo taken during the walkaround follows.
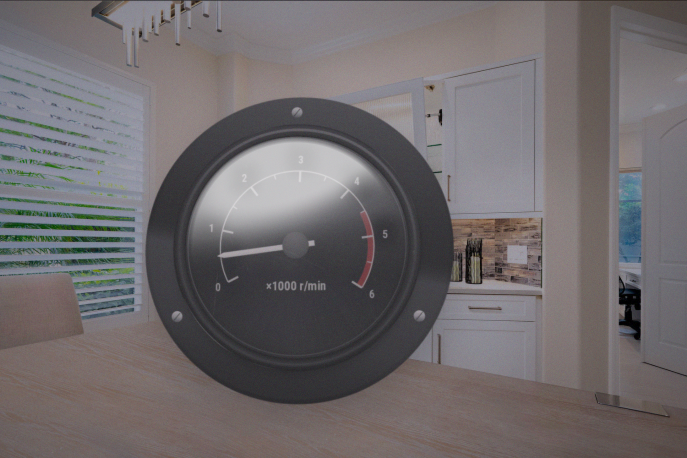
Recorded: value=500 unit=rpm
